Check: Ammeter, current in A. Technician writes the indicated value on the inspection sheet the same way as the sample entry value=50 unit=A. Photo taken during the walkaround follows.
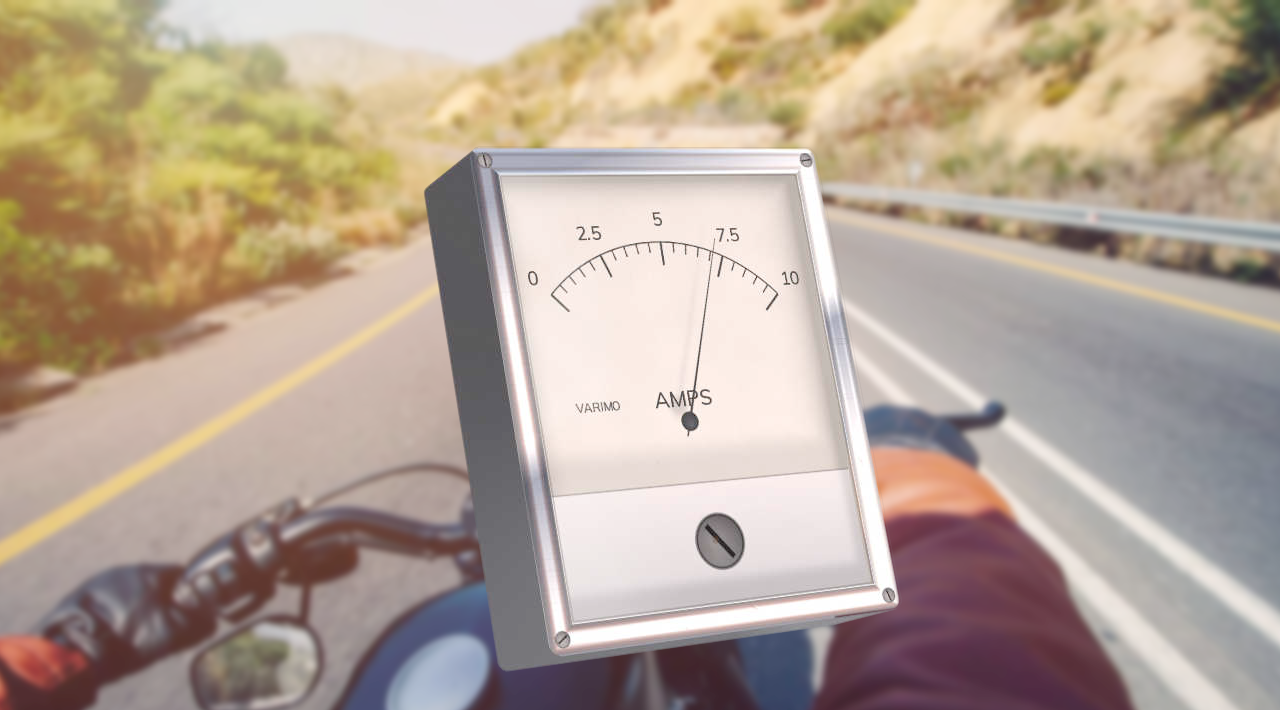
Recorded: value=7 unit=A
